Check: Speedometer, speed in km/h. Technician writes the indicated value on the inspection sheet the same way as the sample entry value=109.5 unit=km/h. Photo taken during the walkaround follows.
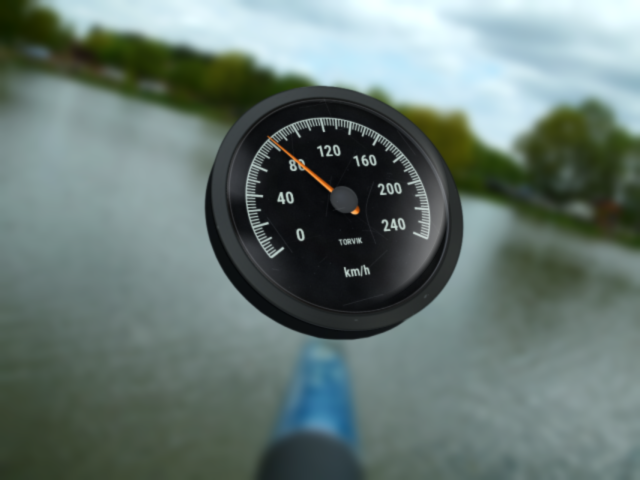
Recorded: value=80 unit=km/h
